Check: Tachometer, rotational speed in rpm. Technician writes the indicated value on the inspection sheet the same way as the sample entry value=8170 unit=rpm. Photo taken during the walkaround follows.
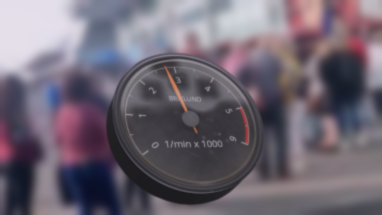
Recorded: value=2750 unit=rpm
